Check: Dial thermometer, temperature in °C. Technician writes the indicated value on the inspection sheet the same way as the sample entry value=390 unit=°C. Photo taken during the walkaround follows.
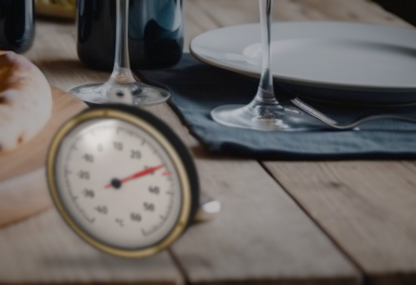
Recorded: value=30 unit=°C
